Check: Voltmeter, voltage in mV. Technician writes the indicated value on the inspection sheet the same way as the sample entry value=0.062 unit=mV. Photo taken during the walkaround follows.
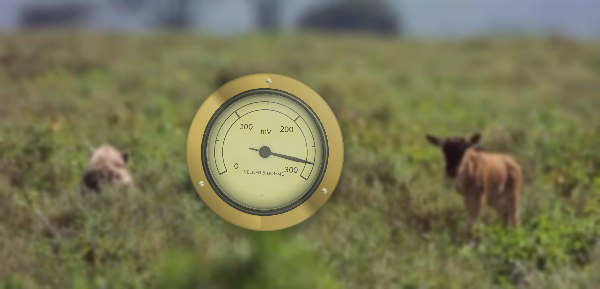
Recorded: value=275 unit=mV
